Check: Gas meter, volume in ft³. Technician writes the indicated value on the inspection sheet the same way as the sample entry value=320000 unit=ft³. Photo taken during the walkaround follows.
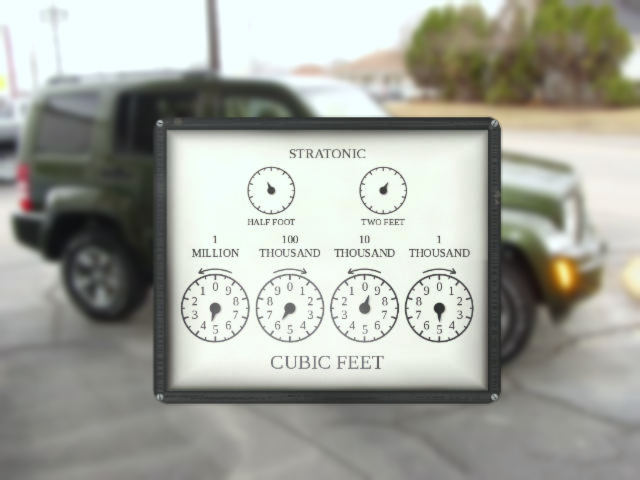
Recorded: value=459500 unit=ft³
